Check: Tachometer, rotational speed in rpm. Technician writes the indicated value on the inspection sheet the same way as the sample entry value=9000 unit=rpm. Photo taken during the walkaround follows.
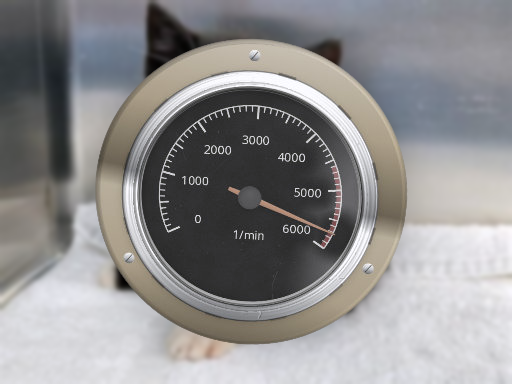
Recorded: value=5700 unit=rpm
